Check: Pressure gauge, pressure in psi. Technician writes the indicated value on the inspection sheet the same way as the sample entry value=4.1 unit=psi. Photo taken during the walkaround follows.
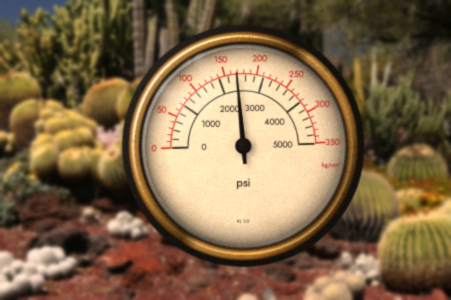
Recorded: value=2400 unit=psi
